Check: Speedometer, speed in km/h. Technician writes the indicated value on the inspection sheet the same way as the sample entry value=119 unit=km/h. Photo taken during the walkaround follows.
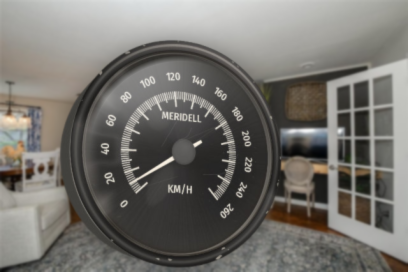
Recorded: value=10 unit=km/h
